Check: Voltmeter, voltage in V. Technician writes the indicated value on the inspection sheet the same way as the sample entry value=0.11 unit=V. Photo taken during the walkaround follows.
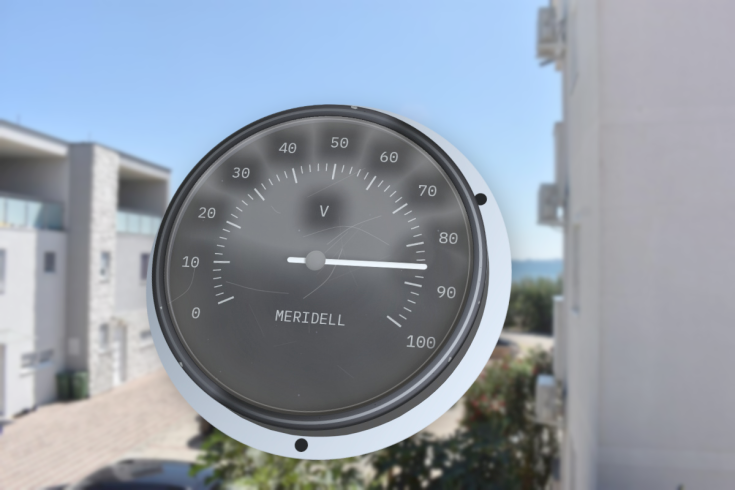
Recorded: value=86 unit=V
